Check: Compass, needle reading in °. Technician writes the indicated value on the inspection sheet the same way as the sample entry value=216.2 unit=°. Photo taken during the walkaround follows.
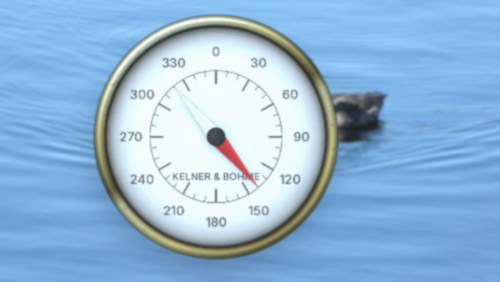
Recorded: value=140 unit=°
